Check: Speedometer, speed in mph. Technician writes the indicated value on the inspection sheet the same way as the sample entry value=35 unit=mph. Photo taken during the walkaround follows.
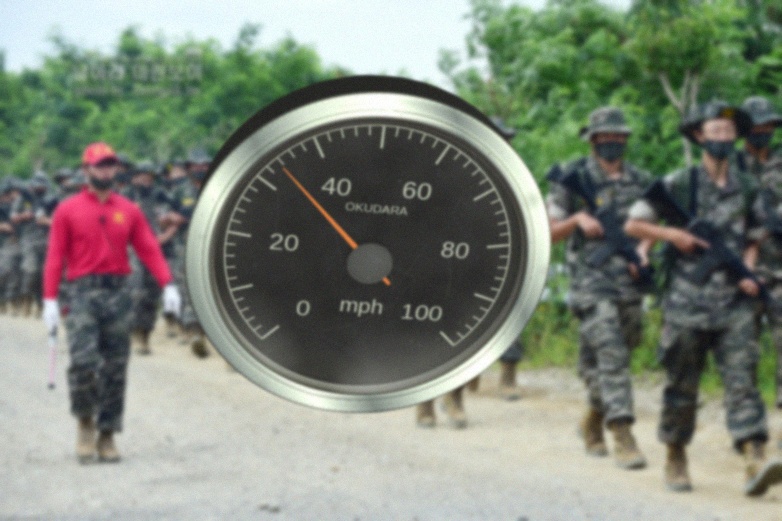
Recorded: value=34 unit=mph
